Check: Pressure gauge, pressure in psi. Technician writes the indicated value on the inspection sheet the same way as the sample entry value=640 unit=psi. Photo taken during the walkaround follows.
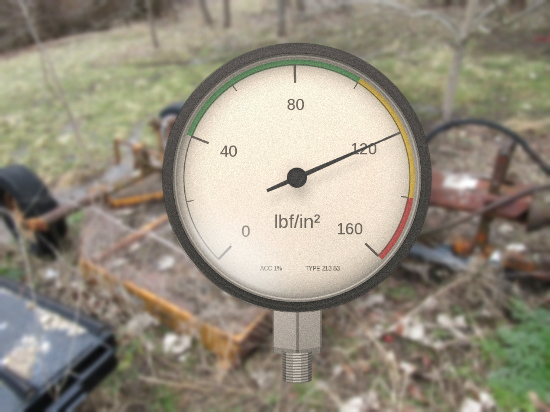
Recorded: value=120 unit=psi
